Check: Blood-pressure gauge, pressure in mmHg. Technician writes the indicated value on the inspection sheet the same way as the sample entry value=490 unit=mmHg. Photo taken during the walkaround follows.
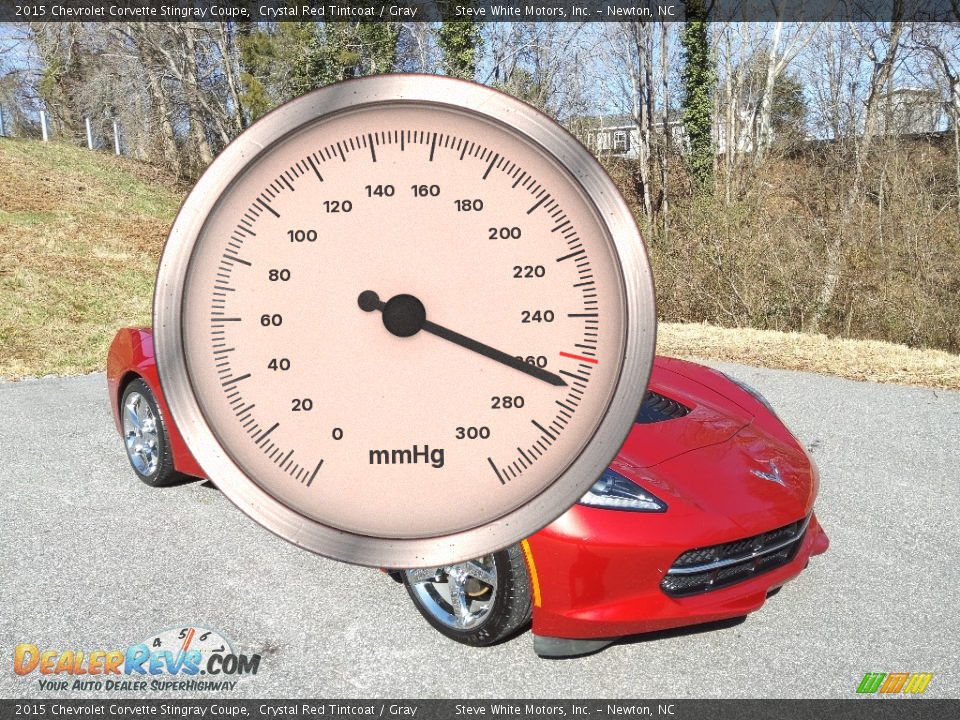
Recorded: value=264 unit=mmHg
